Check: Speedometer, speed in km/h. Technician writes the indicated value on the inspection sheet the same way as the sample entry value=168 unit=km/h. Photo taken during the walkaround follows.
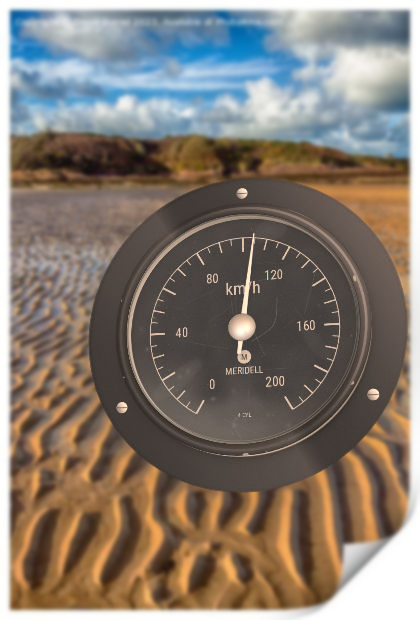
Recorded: value=105 unit=km/h
